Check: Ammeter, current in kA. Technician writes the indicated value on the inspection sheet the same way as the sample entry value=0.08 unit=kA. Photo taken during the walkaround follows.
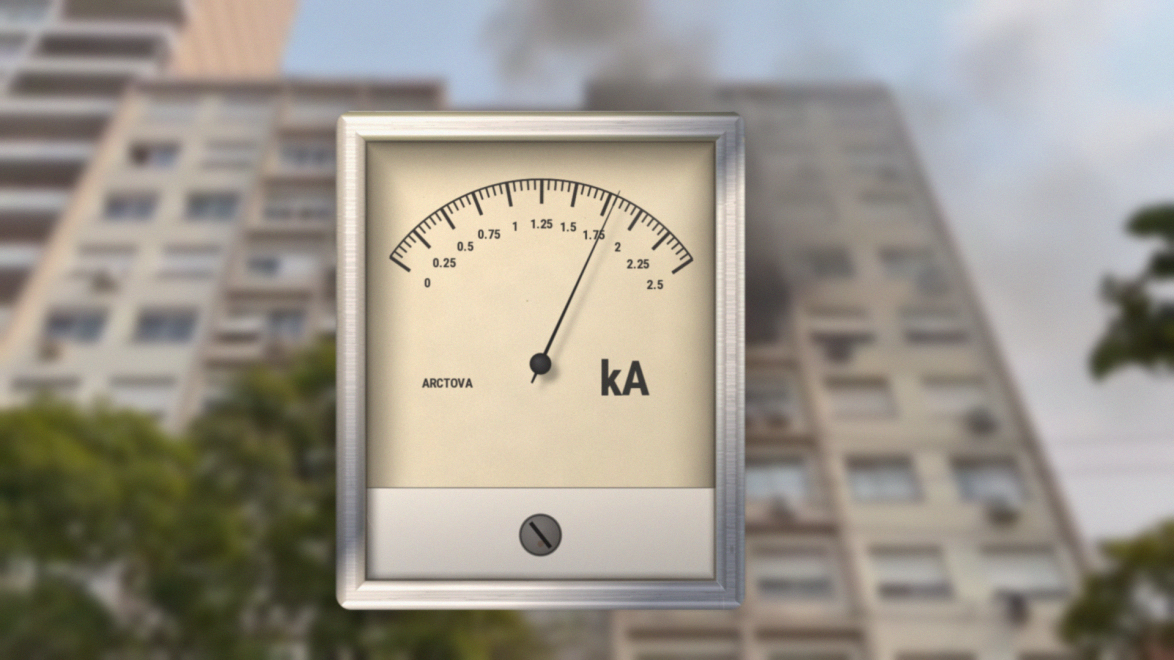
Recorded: value=1.8 unit=kA
